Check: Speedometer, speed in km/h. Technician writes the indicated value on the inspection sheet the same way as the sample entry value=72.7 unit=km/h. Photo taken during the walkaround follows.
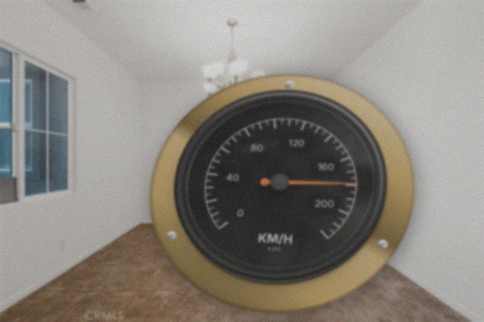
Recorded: value=180 unit=km/h
